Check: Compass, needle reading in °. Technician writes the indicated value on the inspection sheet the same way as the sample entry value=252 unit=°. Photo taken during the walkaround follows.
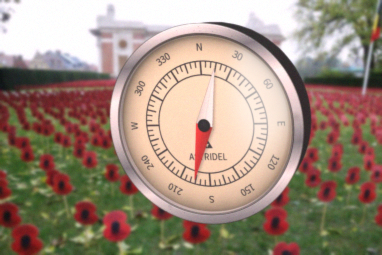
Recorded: value=195 unit=°
